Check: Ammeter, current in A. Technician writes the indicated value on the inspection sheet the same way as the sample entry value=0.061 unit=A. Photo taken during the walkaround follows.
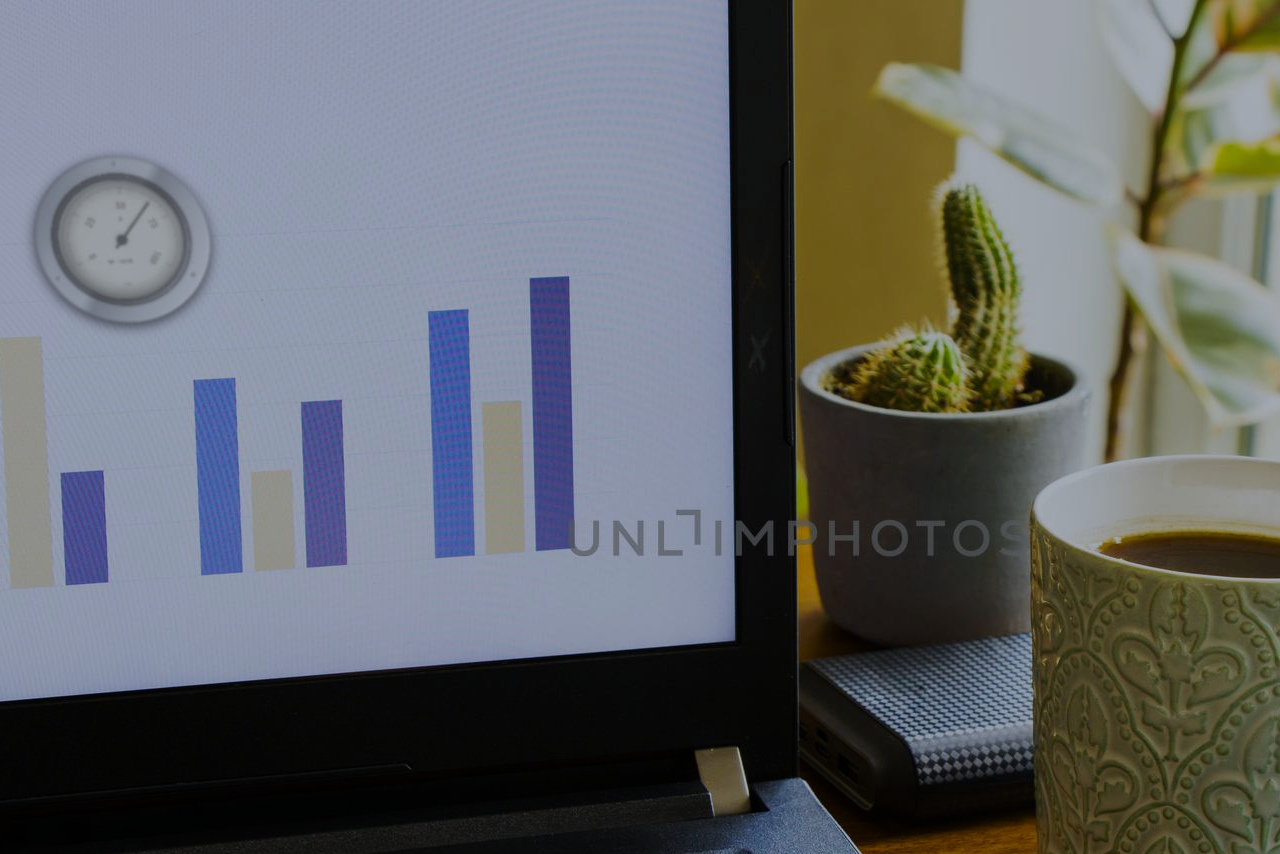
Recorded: value=65 unit=A
